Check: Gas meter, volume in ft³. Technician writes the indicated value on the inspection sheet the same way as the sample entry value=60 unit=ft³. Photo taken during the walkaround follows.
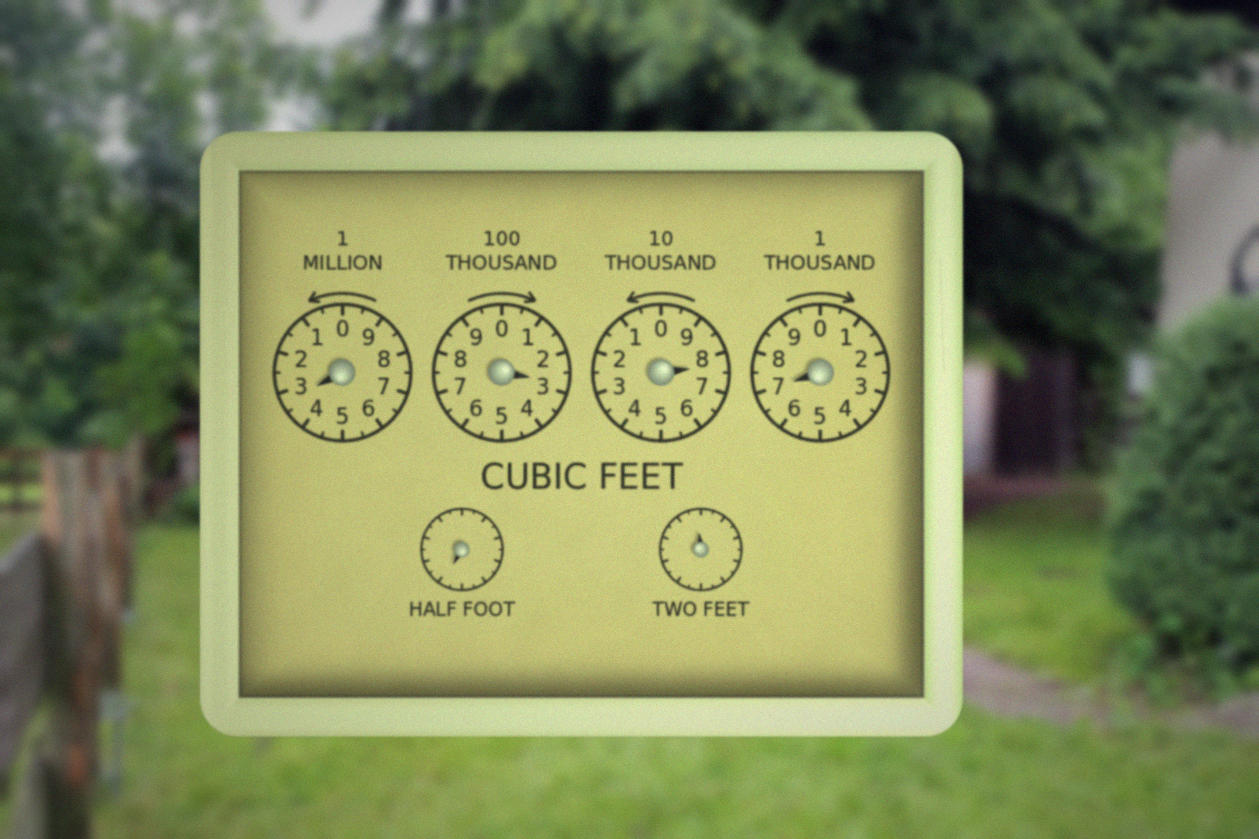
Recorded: value=327700 unit=ft³
